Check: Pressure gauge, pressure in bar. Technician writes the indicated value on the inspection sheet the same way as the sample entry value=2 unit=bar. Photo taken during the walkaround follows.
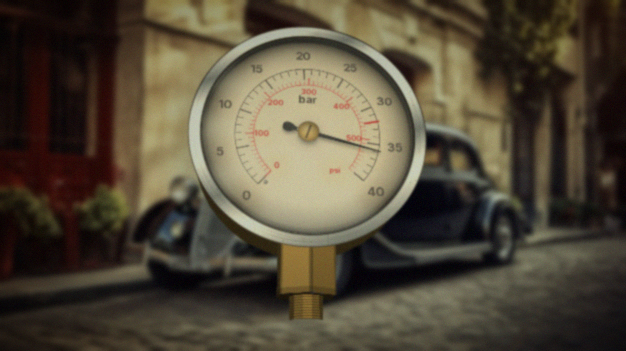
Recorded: value=36 unit=bar
